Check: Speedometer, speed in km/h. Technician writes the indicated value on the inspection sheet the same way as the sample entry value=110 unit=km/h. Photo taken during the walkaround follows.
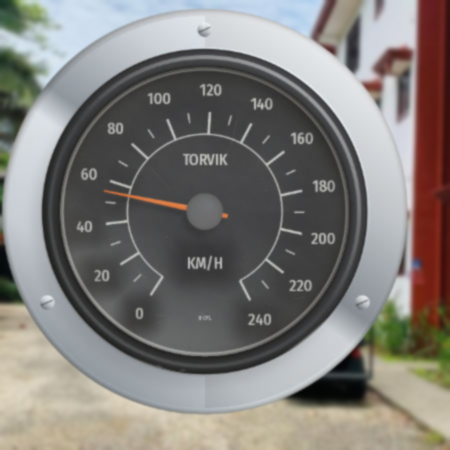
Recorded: value=55 unit=km/h
